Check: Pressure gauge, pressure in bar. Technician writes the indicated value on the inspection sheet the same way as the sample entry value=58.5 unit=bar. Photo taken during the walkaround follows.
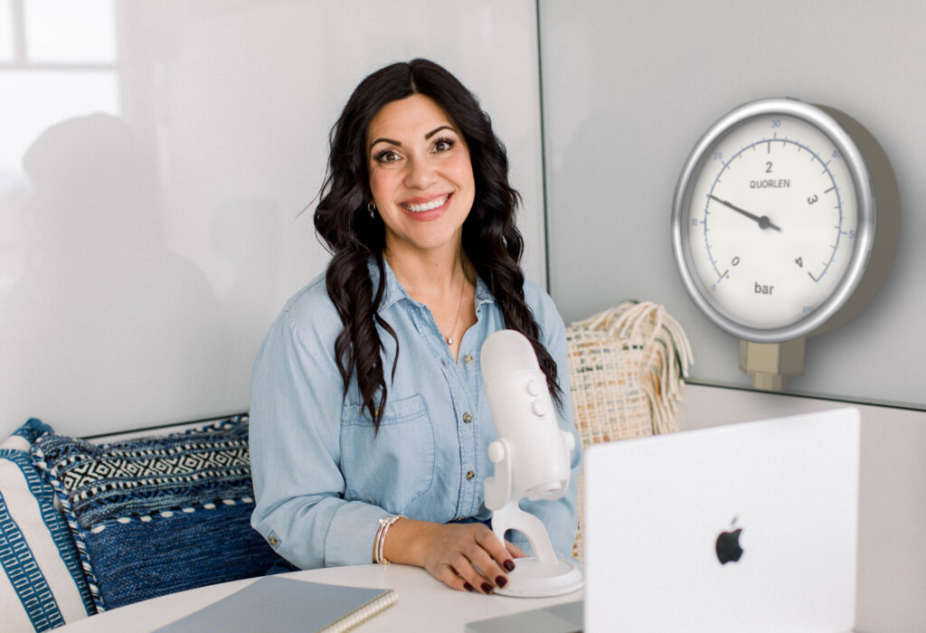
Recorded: value=1 unit=bar
